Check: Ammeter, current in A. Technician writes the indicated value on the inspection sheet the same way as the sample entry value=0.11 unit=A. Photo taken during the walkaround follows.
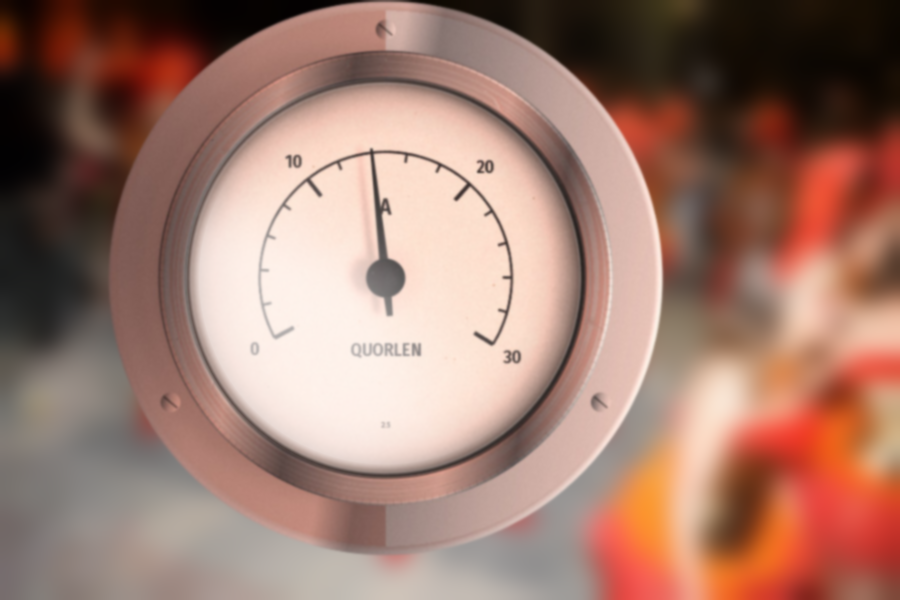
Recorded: value=14 unit=A
